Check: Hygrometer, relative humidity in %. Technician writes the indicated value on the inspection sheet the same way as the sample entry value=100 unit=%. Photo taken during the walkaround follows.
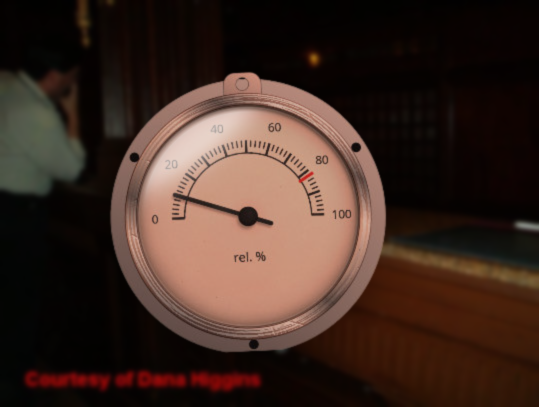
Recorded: value=10 unit=%
